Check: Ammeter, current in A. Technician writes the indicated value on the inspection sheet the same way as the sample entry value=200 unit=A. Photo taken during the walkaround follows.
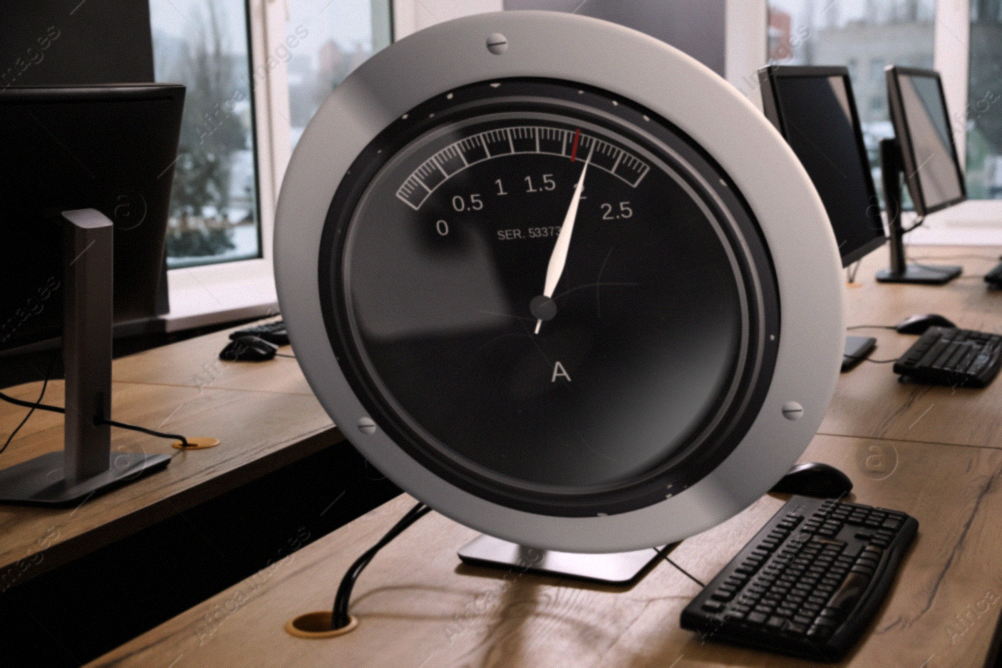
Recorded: value=2 unit=A
